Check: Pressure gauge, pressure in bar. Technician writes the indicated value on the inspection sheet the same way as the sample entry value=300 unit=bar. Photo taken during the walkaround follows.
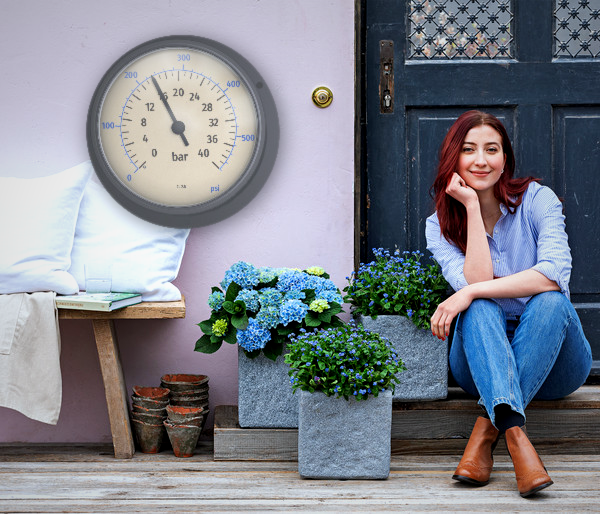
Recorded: value=16 unit=bar
